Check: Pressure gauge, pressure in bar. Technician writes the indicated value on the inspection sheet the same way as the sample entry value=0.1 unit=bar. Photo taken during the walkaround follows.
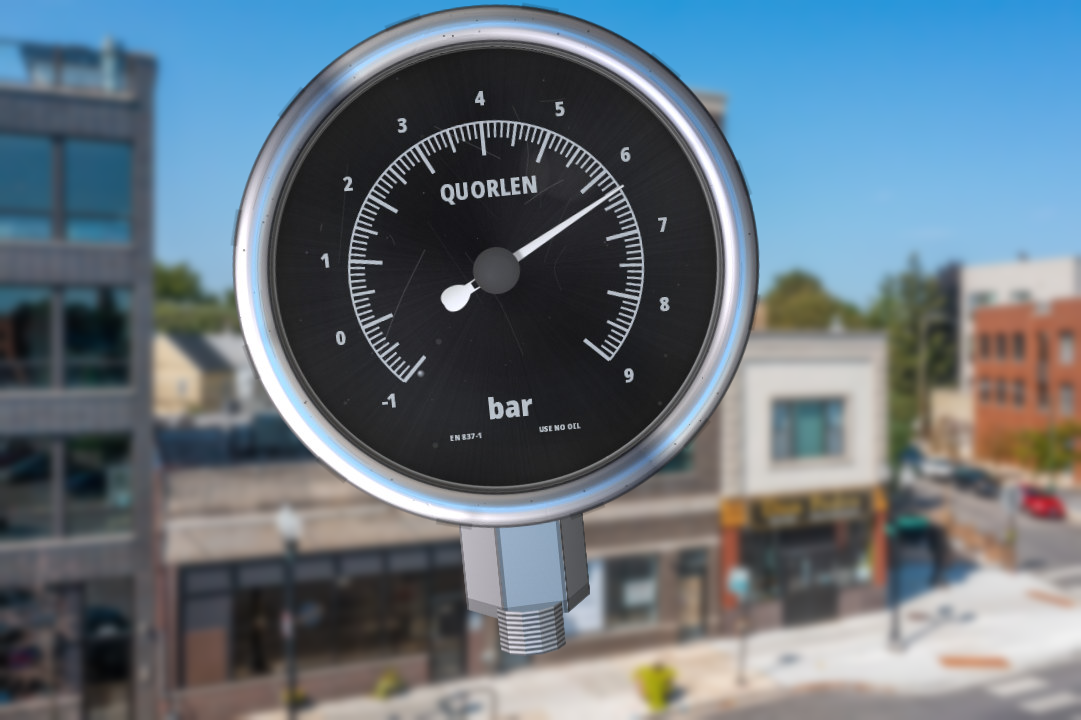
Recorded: value=6.3 unit=bar
